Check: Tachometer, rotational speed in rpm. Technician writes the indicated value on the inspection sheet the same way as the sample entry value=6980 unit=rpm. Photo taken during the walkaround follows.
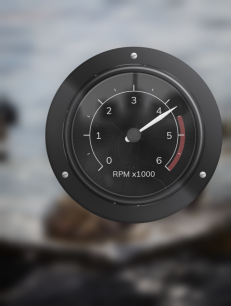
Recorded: value=4250 unit=rpm
